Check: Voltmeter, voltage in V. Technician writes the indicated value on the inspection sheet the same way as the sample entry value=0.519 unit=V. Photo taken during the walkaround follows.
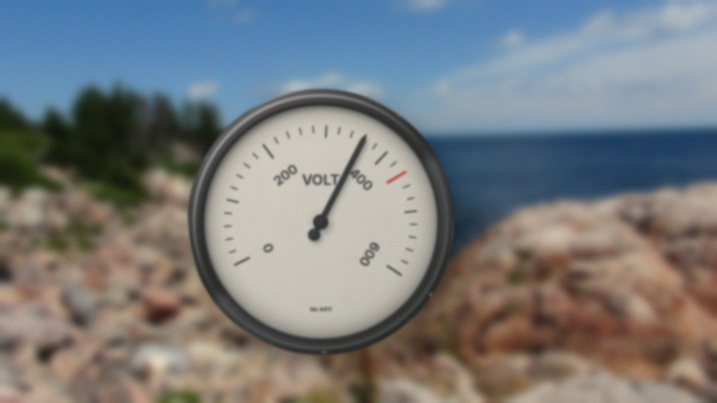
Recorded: value=360 unit=V
